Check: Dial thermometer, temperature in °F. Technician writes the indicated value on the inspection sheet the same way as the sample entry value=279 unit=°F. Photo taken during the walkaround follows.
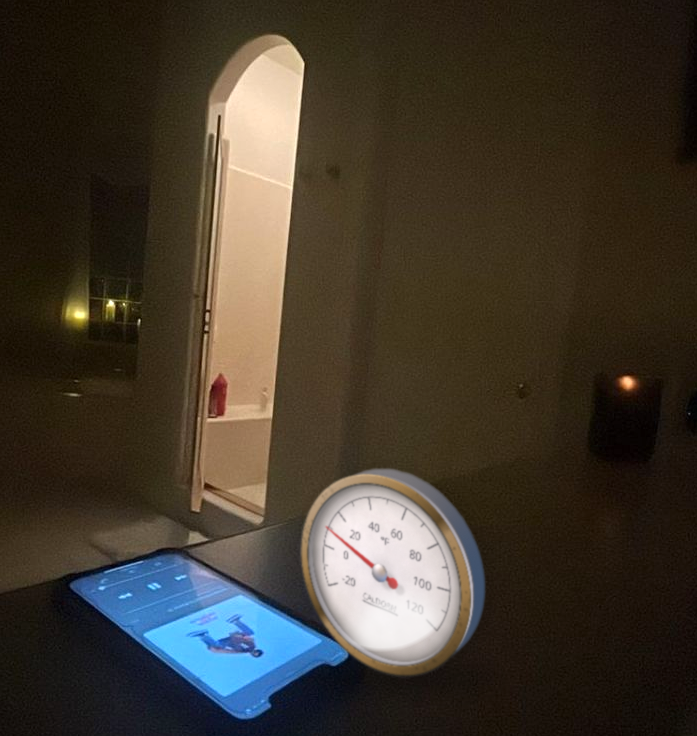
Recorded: value=10 unit=°F
